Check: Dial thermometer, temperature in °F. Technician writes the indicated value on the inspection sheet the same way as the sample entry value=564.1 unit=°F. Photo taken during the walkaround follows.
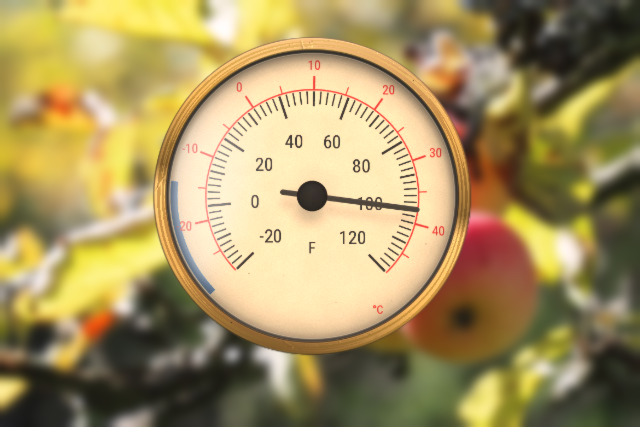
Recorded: value=100 unit=°F
